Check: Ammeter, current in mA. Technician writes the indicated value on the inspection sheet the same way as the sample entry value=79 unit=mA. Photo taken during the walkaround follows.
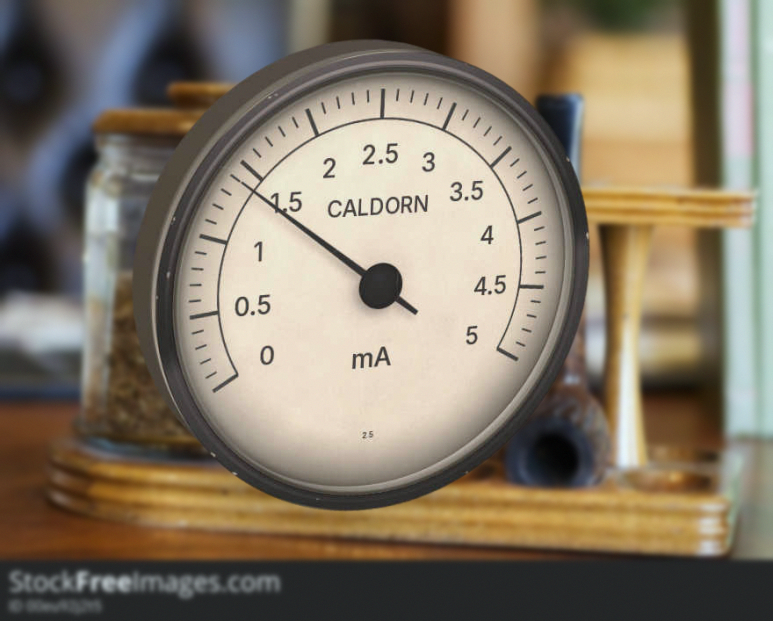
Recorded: value=1.4 unit=mA
